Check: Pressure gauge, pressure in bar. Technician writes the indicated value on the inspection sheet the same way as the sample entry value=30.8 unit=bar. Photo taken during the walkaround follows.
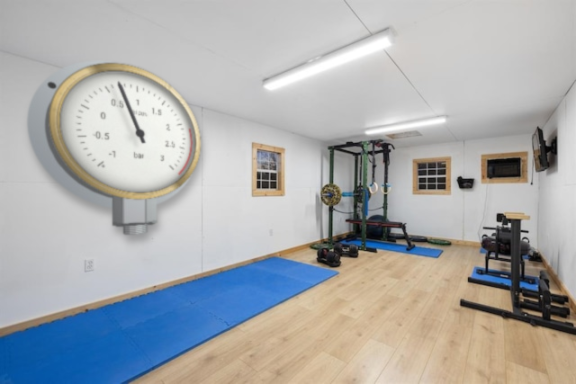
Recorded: value=0.7 unit=bar
